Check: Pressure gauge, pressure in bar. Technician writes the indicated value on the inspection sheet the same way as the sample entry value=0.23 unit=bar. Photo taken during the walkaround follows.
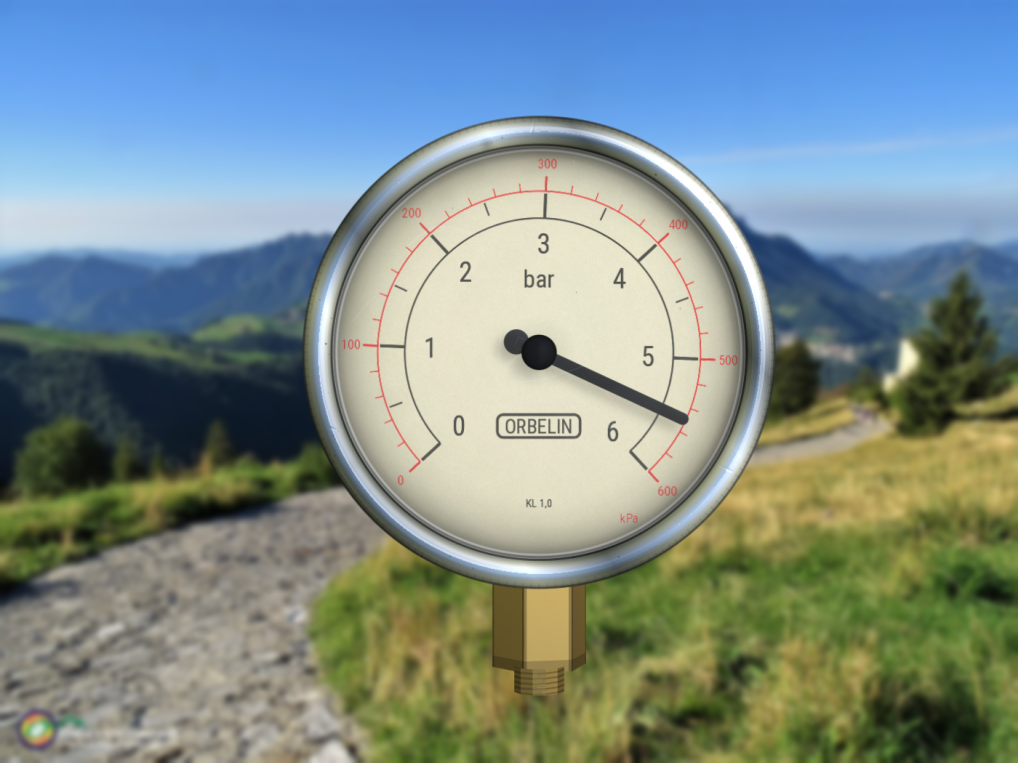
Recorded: value=5.5 unit=bar
